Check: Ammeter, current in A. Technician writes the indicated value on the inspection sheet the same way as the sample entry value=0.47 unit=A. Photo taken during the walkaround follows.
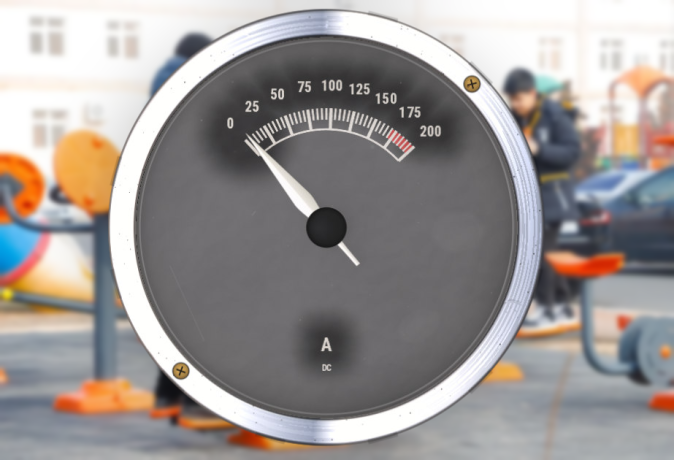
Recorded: value=5 unit=A
